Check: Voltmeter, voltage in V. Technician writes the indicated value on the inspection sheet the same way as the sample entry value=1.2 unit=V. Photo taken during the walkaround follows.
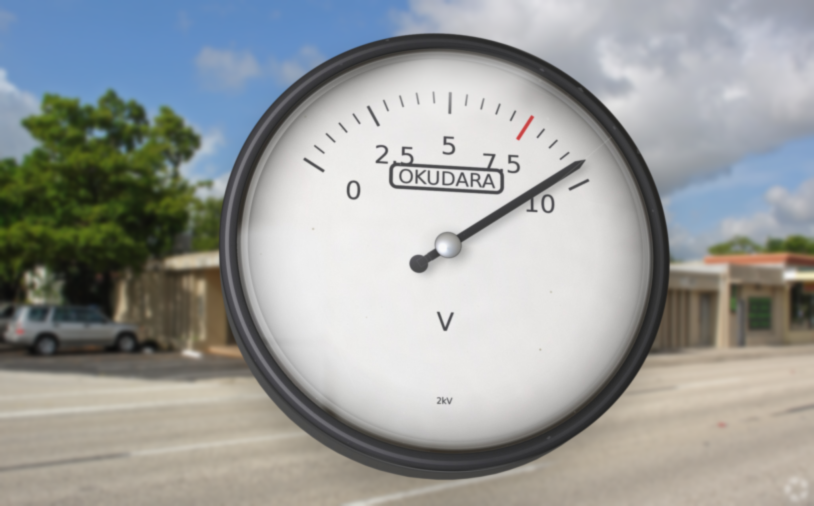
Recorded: value=9.5 unit=V
